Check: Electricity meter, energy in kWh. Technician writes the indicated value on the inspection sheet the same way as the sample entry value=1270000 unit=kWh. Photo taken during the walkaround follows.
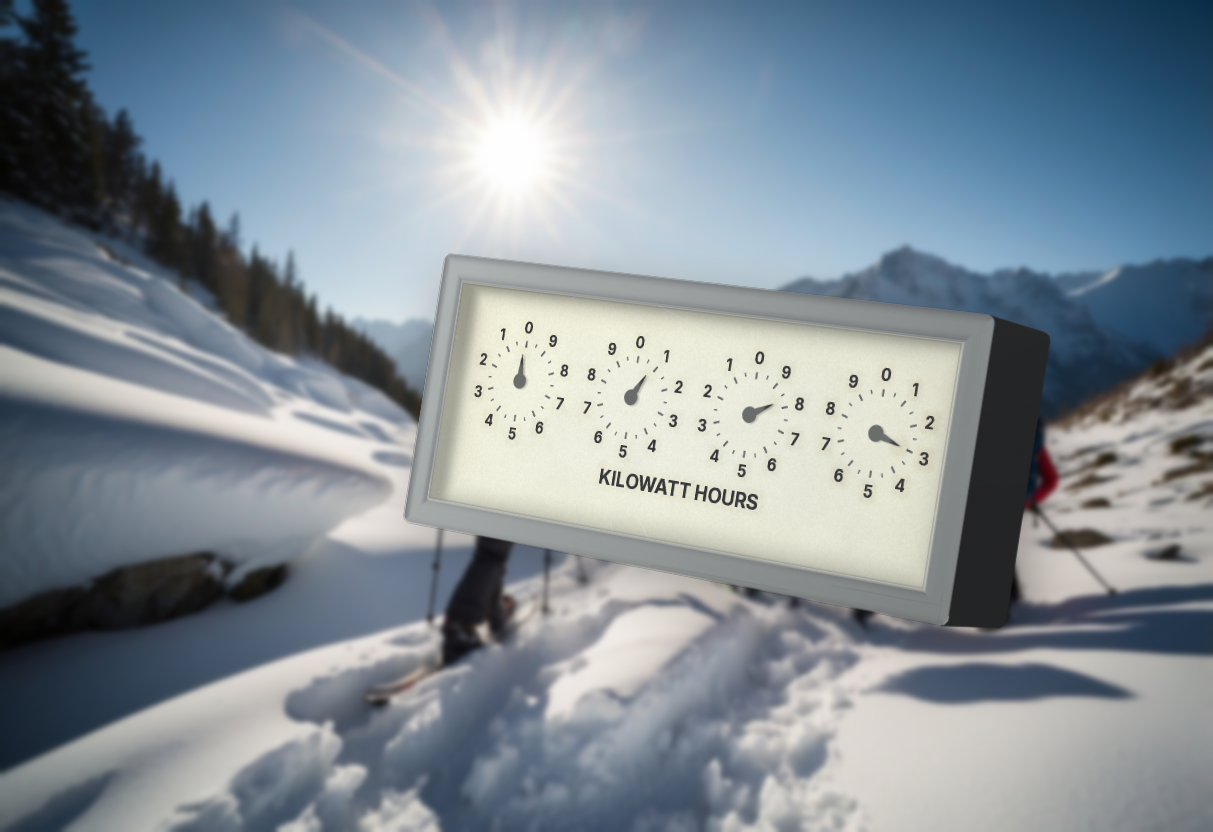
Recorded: value=83 unit=kWh
